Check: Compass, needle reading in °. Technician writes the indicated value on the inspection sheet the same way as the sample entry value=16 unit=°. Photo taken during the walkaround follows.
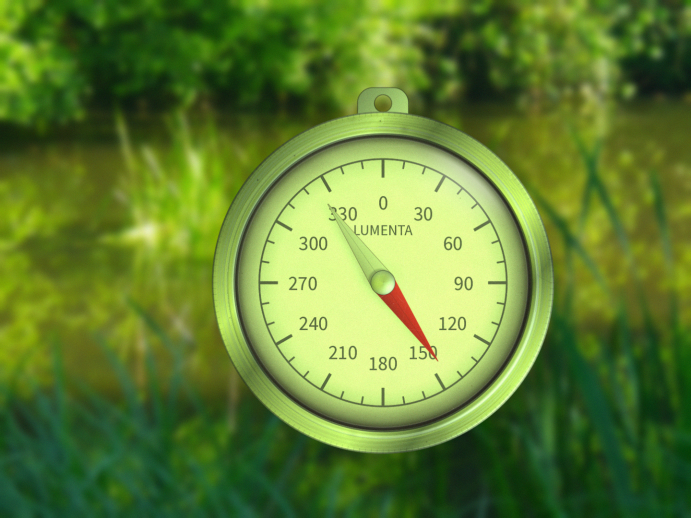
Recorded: value=145 unit=°
